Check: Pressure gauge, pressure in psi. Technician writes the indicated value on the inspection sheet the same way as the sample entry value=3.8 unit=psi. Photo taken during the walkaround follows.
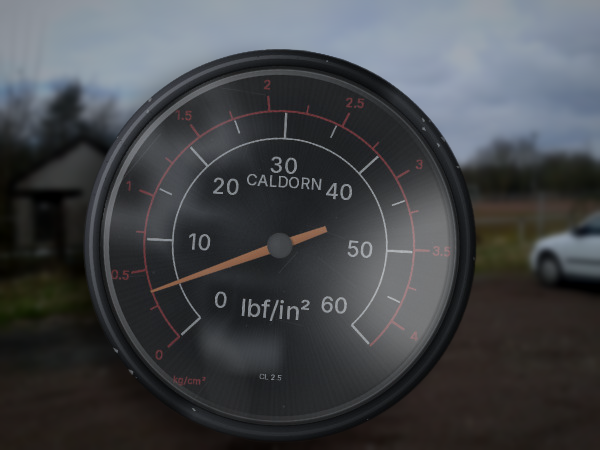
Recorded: value=5 unit=psi
